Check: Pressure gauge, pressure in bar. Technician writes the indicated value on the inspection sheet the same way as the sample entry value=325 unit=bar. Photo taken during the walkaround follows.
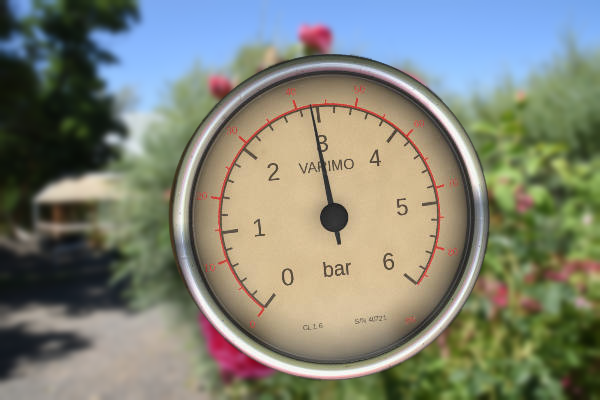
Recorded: value=2.9 unit=bar
